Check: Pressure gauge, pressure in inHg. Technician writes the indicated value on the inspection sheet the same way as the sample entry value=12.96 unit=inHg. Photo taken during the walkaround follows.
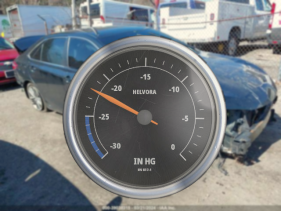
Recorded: value=-22 unit=inHg
